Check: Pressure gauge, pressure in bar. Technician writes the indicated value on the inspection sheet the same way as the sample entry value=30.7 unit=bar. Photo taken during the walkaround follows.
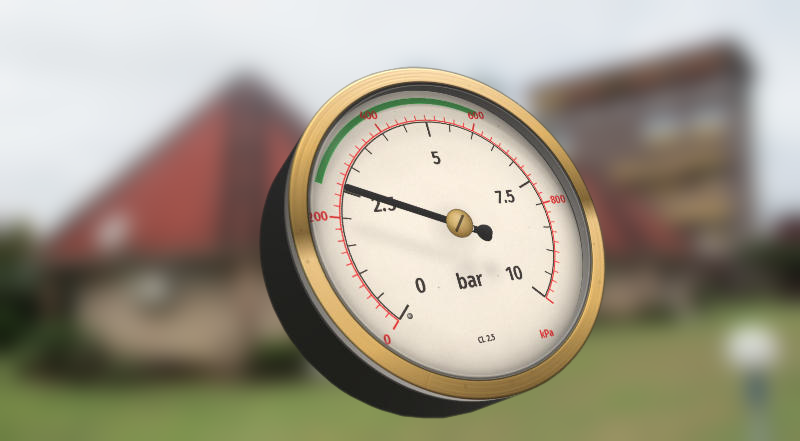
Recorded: value=2.5 unit=bar
